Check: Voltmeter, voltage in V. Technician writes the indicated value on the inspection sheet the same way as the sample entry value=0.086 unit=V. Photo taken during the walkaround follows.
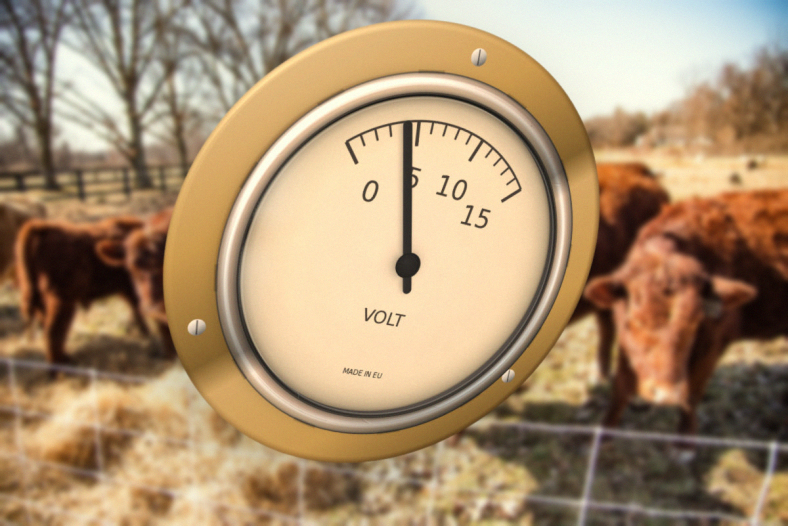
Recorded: value=4 unit=V
